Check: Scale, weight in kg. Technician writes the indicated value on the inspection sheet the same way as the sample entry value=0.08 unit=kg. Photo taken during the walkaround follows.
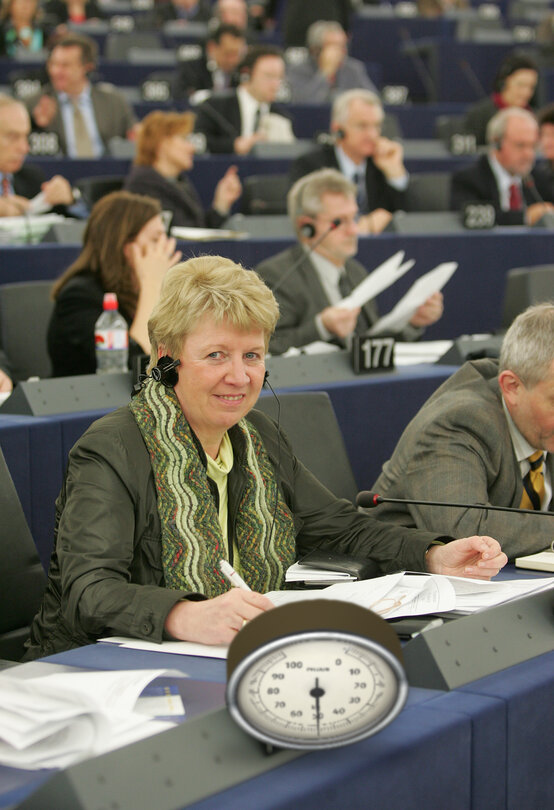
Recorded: value=50 unit=kg
